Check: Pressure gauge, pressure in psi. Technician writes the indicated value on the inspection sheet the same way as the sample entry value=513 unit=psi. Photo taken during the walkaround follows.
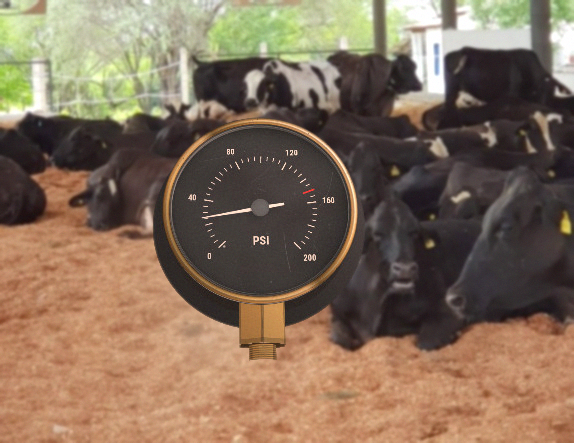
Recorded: value=25 unit=psi
